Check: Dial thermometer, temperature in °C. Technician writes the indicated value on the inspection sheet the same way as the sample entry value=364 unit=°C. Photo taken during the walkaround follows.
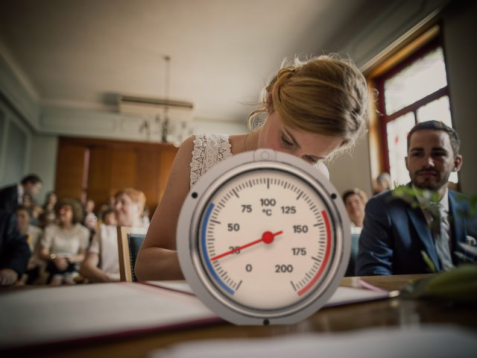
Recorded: value=25 unit=°C
